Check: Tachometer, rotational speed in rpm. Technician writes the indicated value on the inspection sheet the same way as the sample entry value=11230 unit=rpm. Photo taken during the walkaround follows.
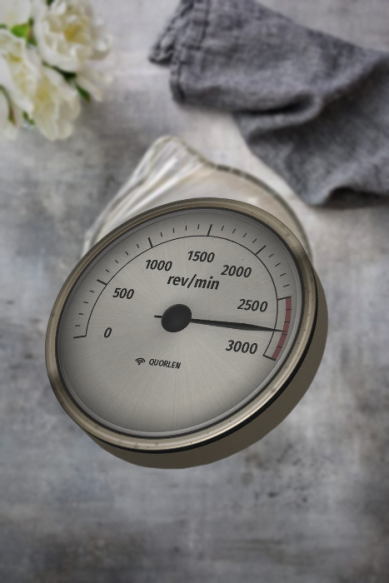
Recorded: value=2800 unit=rpm
